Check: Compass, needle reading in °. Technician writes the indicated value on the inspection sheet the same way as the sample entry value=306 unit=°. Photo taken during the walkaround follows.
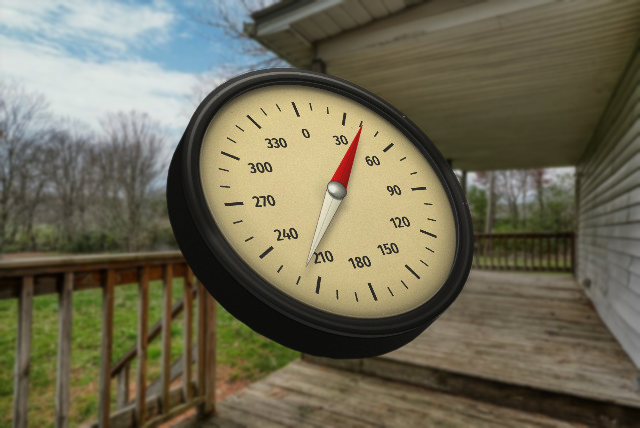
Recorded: value=40 unit=°
